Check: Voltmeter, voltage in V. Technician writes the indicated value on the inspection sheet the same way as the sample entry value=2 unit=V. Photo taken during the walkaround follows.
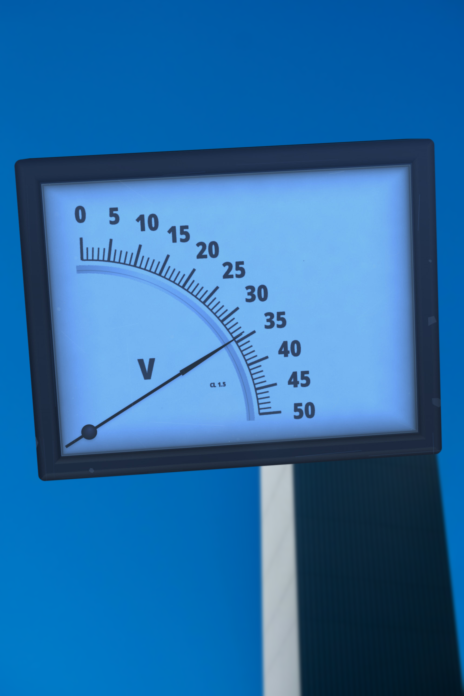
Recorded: value=34 unit=V
